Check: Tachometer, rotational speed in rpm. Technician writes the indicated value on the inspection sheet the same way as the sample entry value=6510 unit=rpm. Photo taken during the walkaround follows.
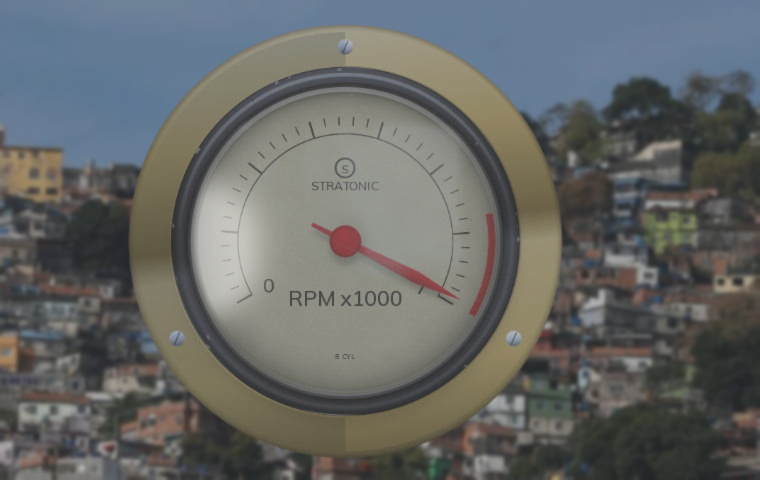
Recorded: value=6900 unit=rpm
